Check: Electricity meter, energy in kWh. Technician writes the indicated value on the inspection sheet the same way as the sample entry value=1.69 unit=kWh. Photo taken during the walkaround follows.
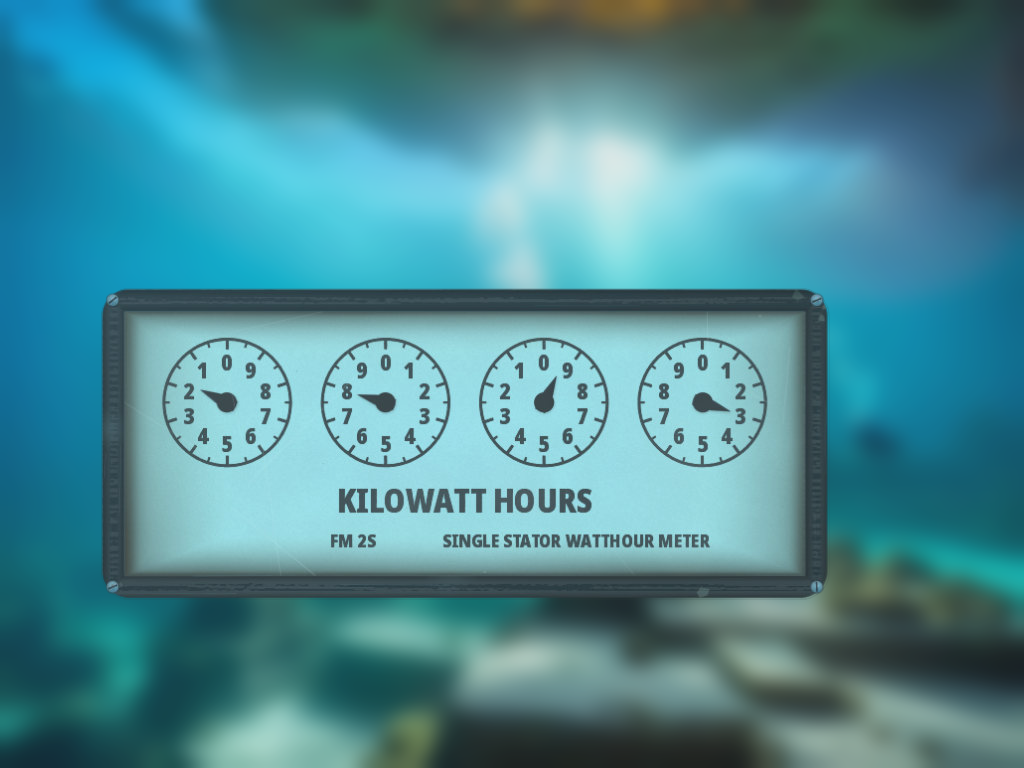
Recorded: value=1793 unit=kWh
